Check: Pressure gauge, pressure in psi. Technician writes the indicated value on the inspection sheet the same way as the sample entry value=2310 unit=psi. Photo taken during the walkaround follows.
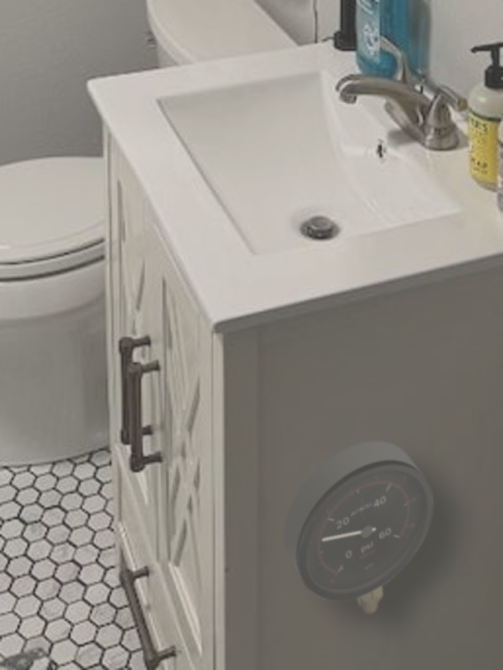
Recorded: value=15 unit=psi
